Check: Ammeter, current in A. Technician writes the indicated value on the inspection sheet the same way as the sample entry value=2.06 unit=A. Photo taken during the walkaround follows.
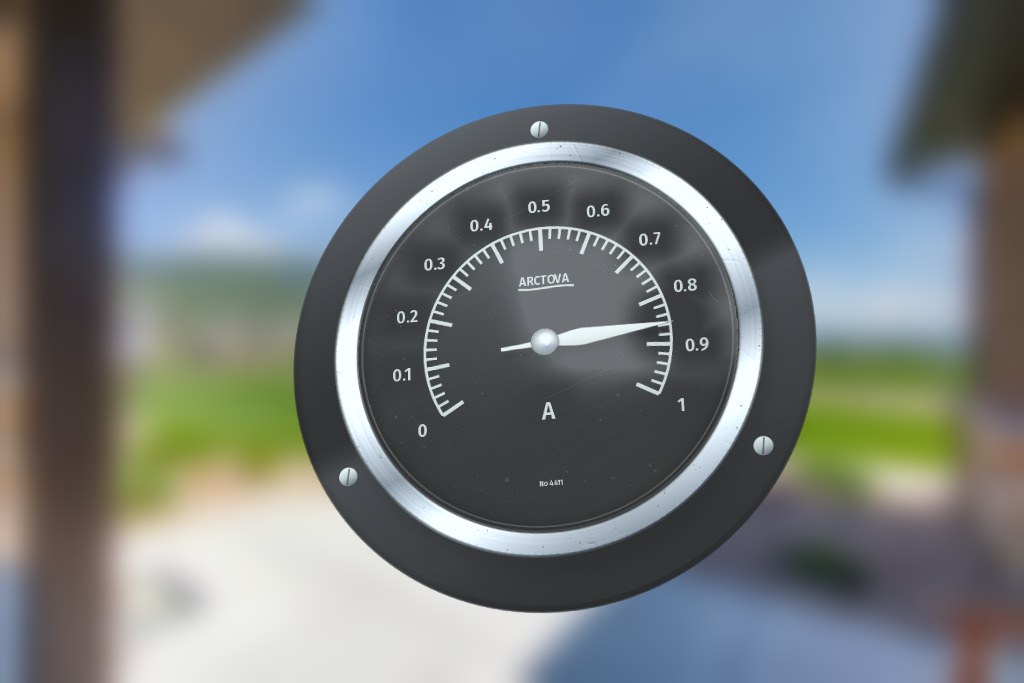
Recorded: value=0.86 unit=A
